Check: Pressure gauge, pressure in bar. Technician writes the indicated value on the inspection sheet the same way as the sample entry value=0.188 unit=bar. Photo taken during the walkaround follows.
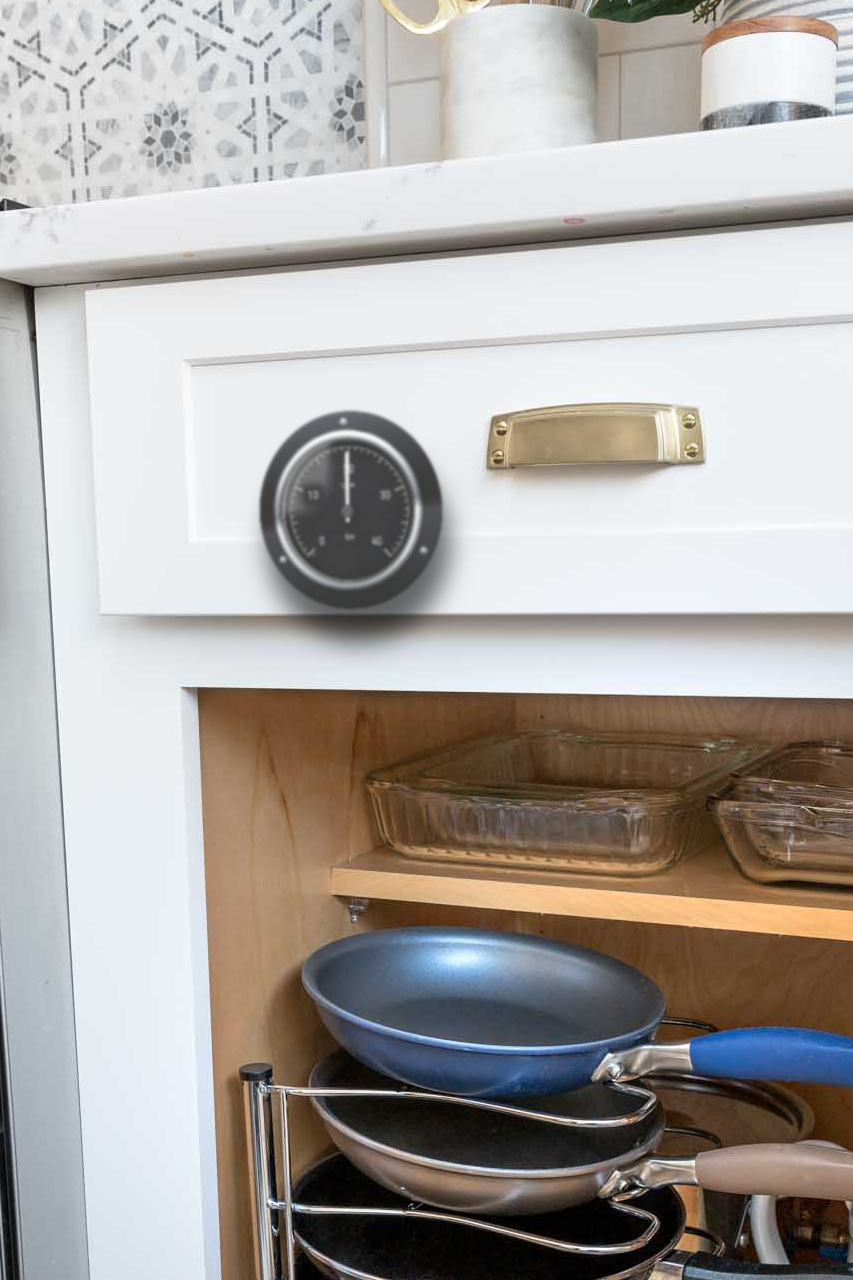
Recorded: value=20 unit=bar
